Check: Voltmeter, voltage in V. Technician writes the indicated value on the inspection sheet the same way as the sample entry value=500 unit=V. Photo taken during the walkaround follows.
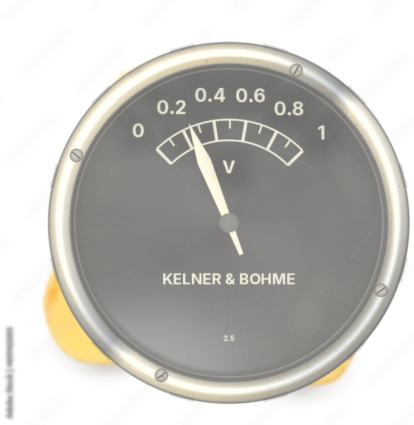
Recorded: value=0.25 unit=V
